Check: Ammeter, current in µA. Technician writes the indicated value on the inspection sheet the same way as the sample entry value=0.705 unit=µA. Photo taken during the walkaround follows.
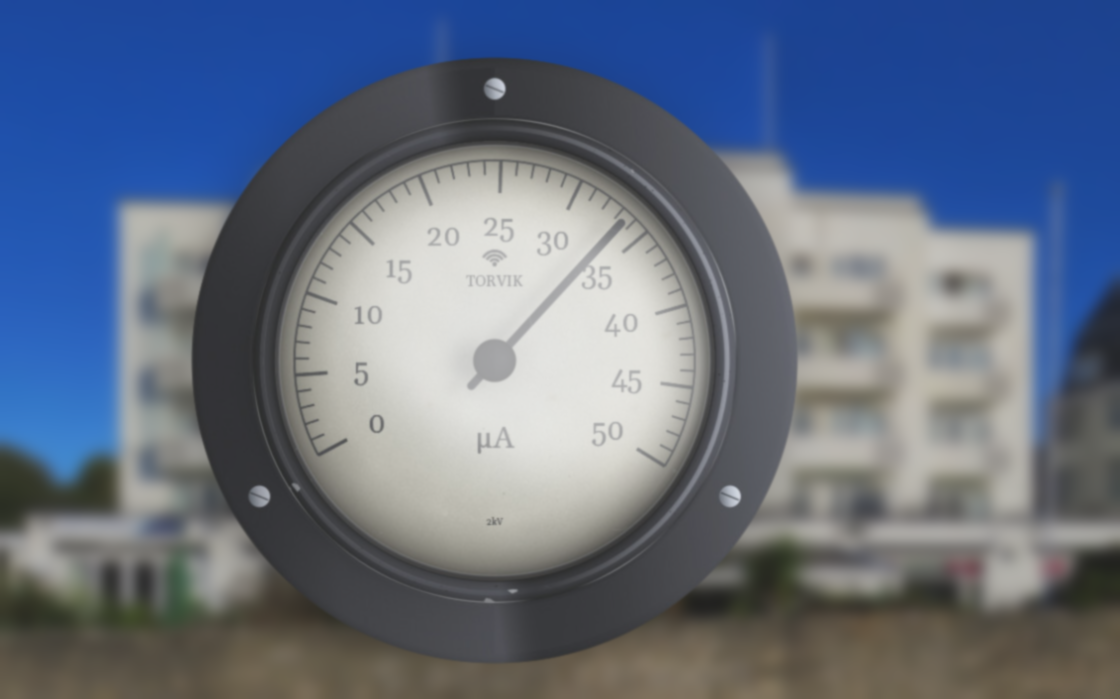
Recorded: value=33.5 unit=µA
